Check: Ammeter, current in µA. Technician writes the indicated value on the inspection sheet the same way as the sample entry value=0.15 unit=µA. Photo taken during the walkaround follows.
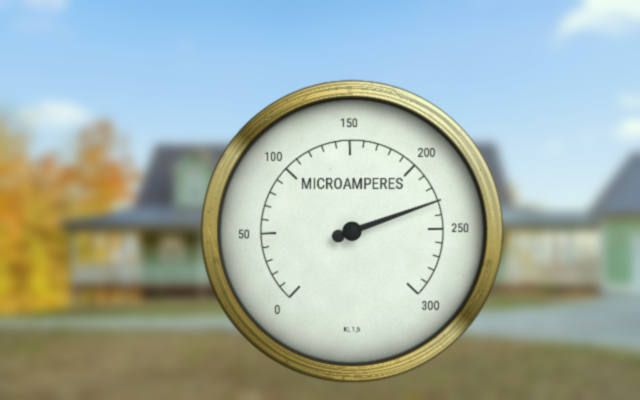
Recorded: value=230 unit=µA
